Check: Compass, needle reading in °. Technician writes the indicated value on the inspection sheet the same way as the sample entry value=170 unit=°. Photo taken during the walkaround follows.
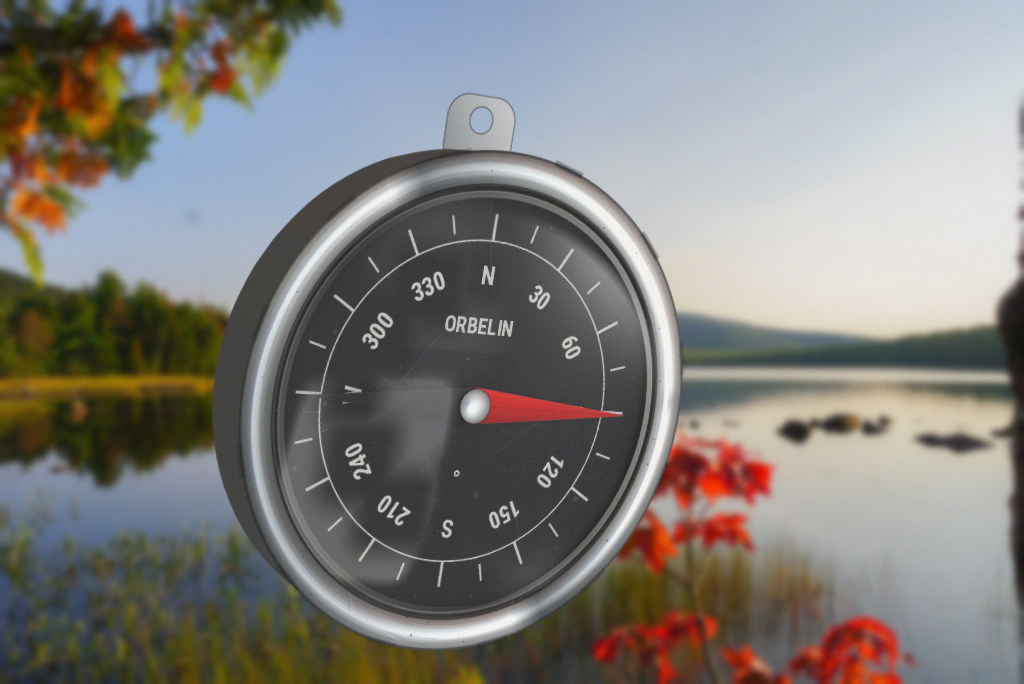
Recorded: value=90 unit=°
